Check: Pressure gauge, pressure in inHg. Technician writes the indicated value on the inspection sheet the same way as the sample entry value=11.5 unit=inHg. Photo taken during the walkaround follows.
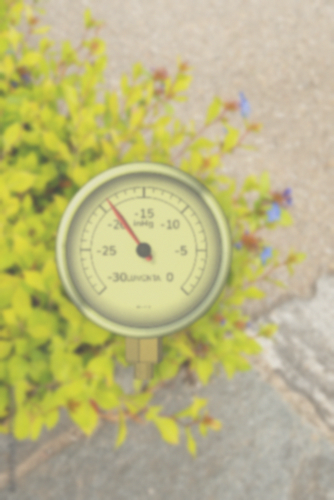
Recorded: value=-19 unit=inHg
